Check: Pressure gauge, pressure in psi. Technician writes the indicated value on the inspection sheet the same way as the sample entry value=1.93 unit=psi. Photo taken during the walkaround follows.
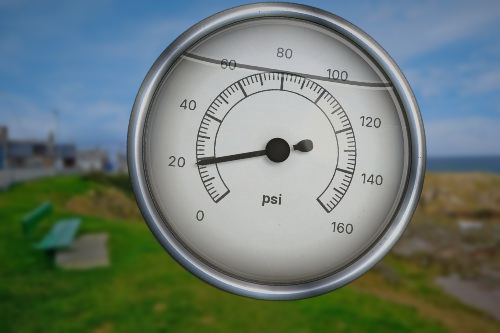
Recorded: value=18 unit=psi
